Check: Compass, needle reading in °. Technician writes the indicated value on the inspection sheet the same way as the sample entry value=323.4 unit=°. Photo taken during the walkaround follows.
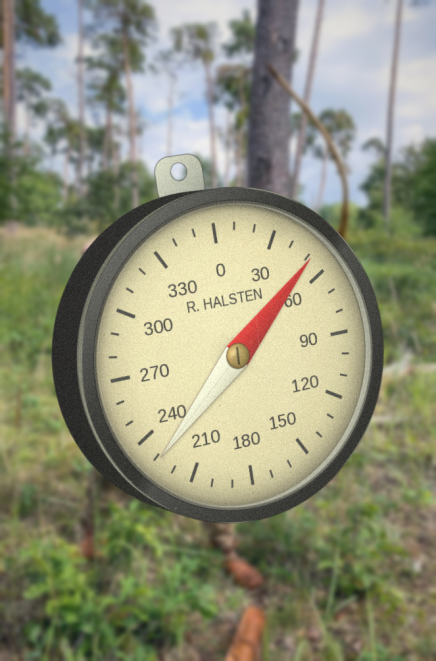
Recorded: value=50 unit=°
